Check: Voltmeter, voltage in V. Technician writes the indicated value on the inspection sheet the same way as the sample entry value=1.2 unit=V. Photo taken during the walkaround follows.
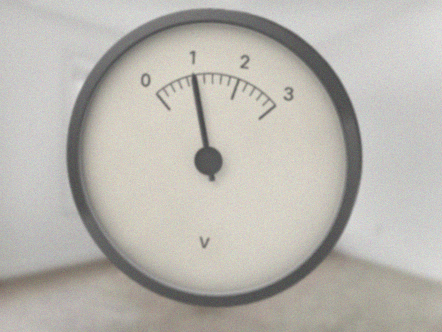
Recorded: value=1 unit=V
